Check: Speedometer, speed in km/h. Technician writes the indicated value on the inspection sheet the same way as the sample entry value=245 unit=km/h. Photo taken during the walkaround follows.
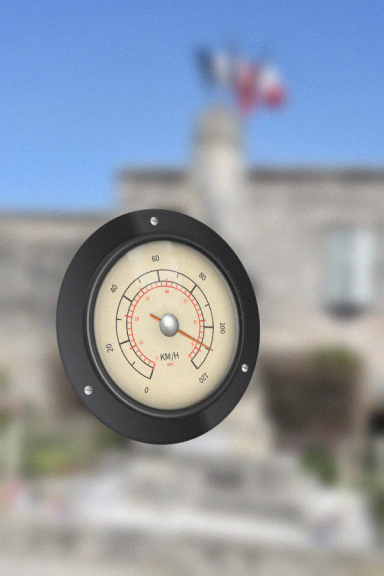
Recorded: value=110 unit=km/h
